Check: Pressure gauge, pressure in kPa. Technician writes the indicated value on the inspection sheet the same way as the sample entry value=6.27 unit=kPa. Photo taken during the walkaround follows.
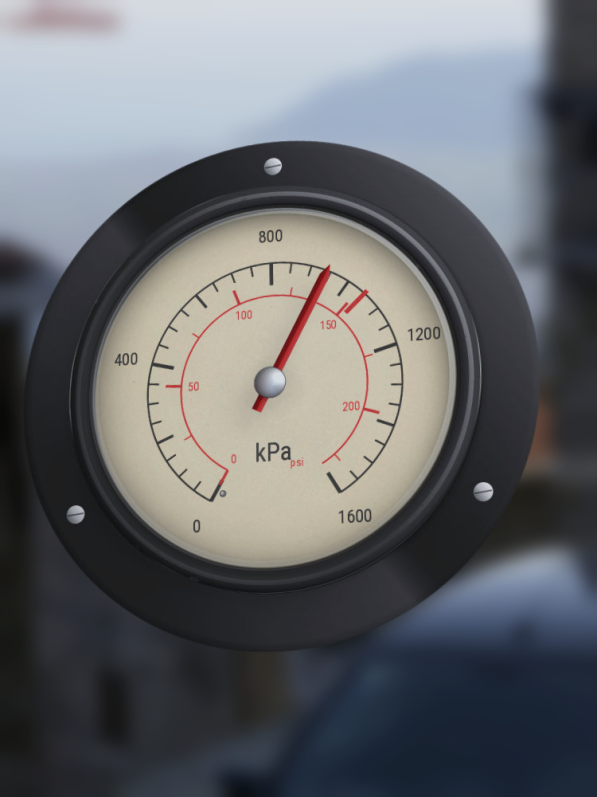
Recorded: value=950 unit=kPa
